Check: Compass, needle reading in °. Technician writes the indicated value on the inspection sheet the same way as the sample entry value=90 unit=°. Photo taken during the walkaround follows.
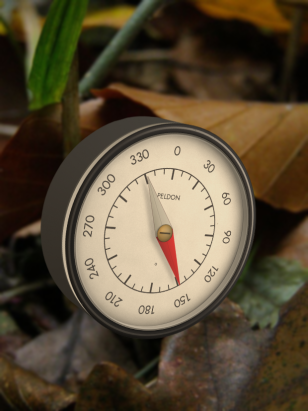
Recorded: value=150 unit=°
